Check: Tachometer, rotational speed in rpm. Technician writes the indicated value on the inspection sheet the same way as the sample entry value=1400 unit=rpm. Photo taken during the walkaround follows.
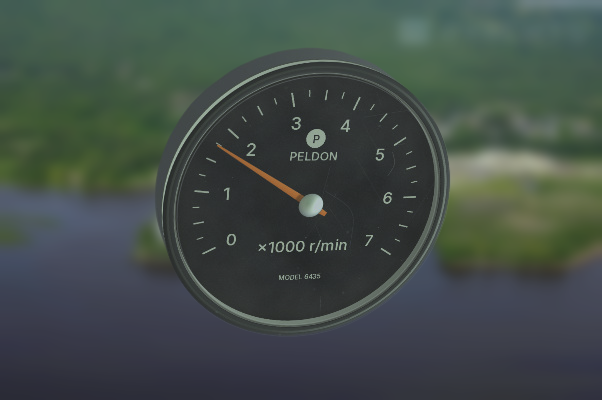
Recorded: value=1750 unit=rpm
